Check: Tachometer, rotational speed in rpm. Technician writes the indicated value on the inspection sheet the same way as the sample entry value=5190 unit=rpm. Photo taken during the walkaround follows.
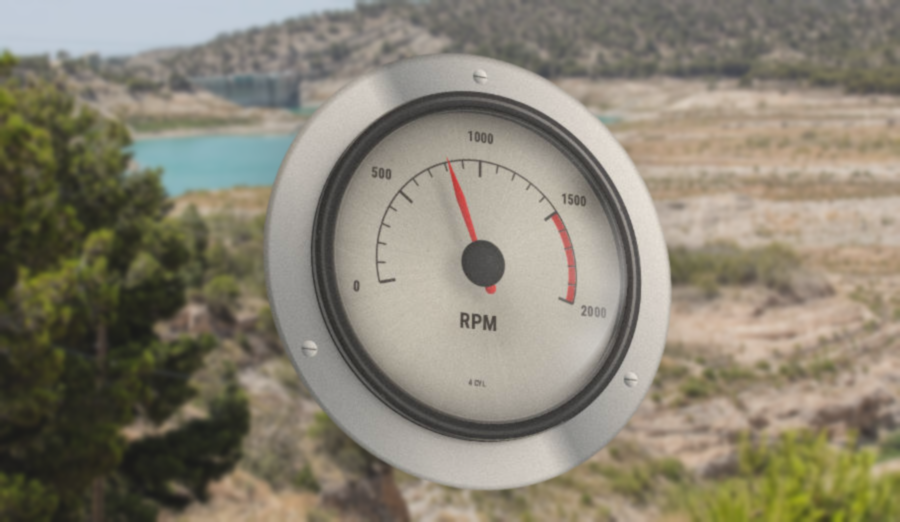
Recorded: value=800 unit=rpm
